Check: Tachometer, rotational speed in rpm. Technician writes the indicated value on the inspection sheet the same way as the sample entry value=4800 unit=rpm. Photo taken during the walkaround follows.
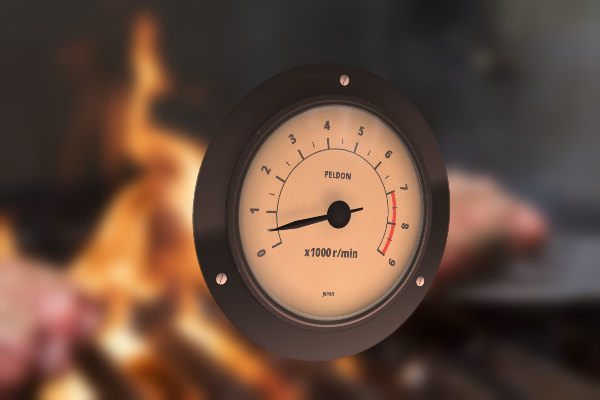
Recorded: value=500 unit=rpm
